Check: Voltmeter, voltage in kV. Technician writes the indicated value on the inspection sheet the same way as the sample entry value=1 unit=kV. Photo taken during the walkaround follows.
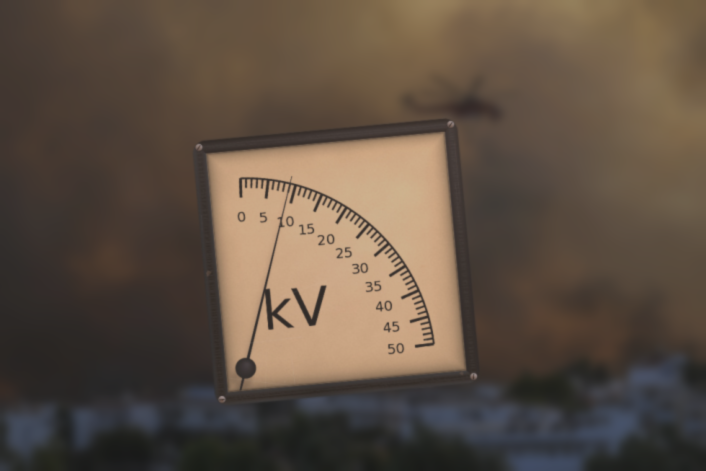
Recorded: value=9 unit=kV
